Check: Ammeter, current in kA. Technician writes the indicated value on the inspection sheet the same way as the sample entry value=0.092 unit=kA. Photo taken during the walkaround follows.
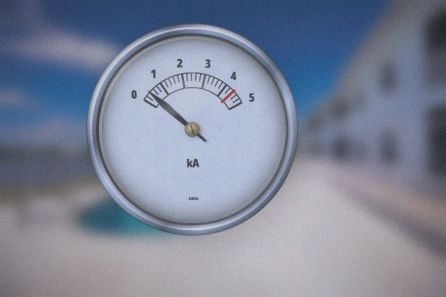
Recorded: value=0.4 unit=kA
